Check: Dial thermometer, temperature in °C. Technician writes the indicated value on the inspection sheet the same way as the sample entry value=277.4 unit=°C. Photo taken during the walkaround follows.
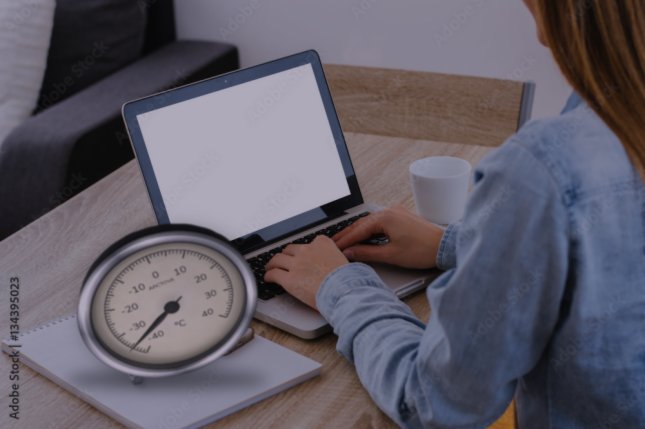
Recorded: value=-35 unit=°C
